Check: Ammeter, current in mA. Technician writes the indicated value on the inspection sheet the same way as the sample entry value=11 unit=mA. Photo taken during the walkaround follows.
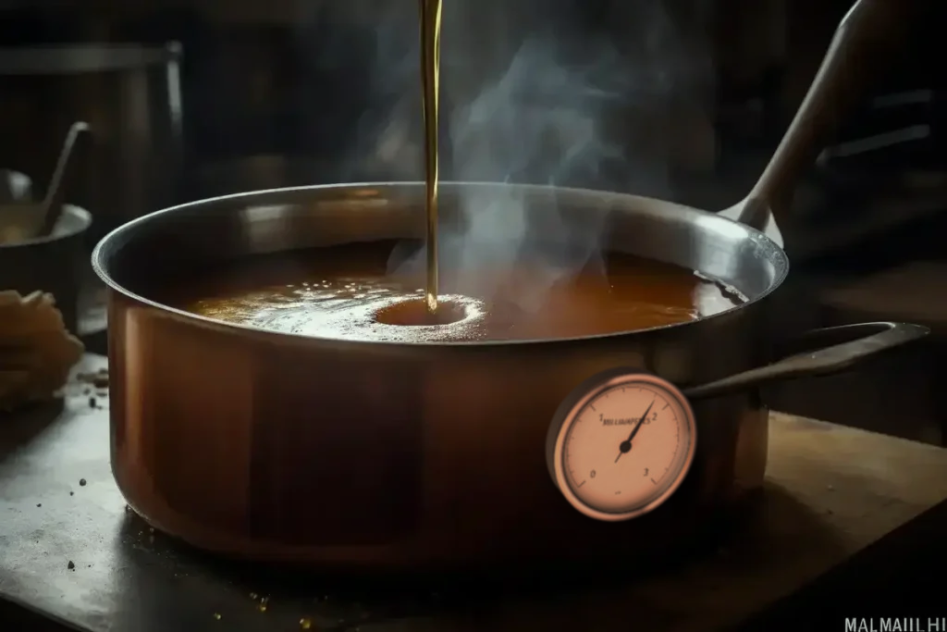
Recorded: value=1.8 unit=mA
